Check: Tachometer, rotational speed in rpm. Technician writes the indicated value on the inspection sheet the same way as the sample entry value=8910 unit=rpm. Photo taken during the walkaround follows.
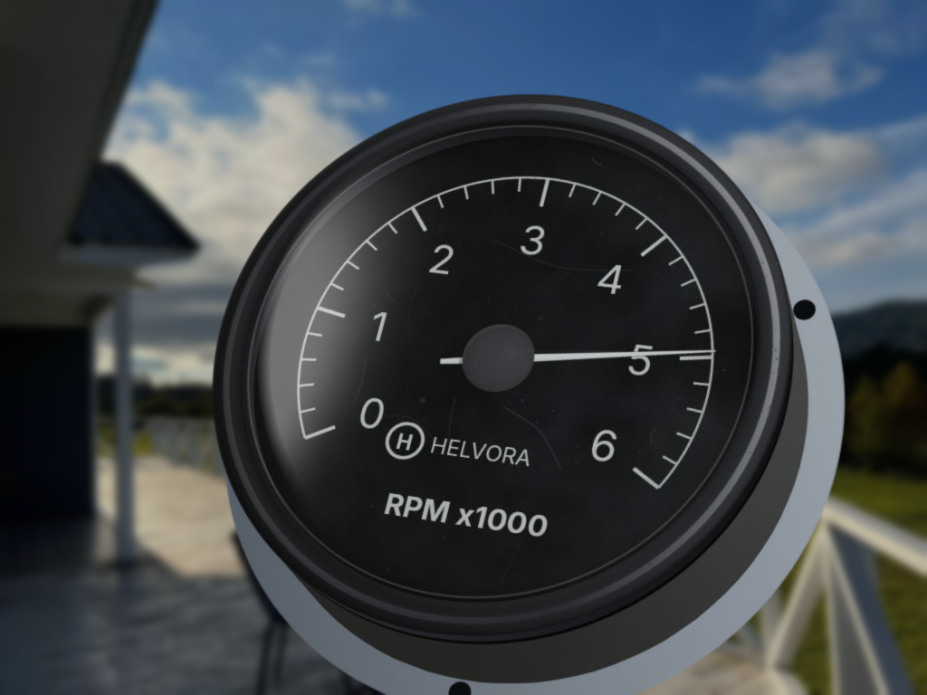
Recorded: value=5000 unit=rpm
